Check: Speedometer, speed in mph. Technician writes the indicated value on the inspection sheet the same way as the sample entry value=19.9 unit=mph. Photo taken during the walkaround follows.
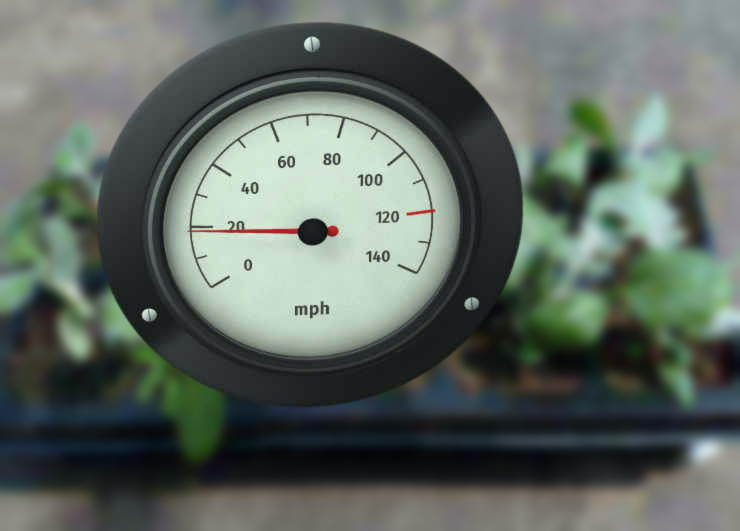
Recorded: value=20 unit=mph
